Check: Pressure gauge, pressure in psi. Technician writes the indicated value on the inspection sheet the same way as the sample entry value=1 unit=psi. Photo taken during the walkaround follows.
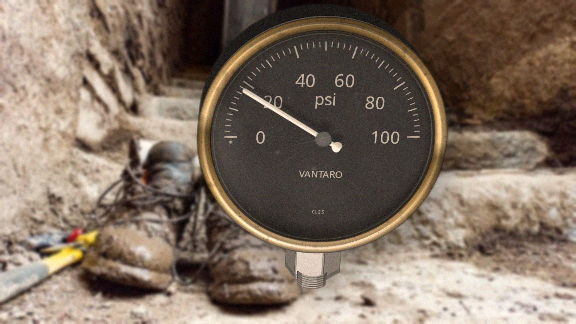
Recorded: value=18 unit=psi
